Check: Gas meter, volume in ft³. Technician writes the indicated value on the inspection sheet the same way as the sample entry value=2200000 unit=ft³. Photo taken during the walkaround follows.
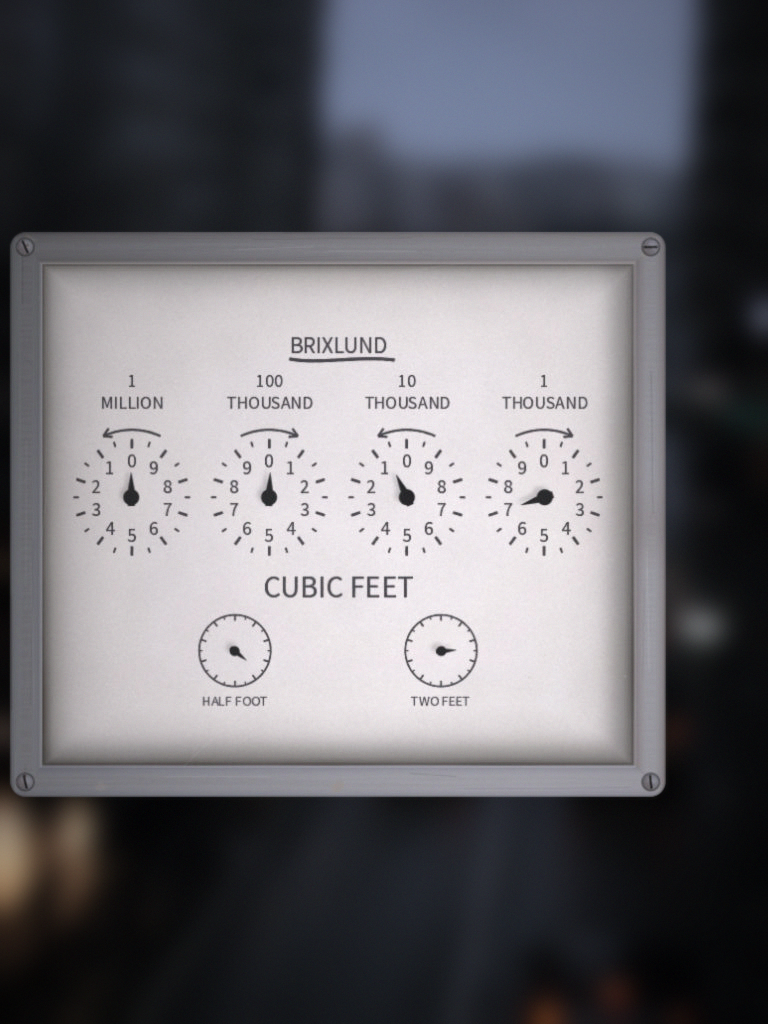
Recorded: value=700 unit=ft³
